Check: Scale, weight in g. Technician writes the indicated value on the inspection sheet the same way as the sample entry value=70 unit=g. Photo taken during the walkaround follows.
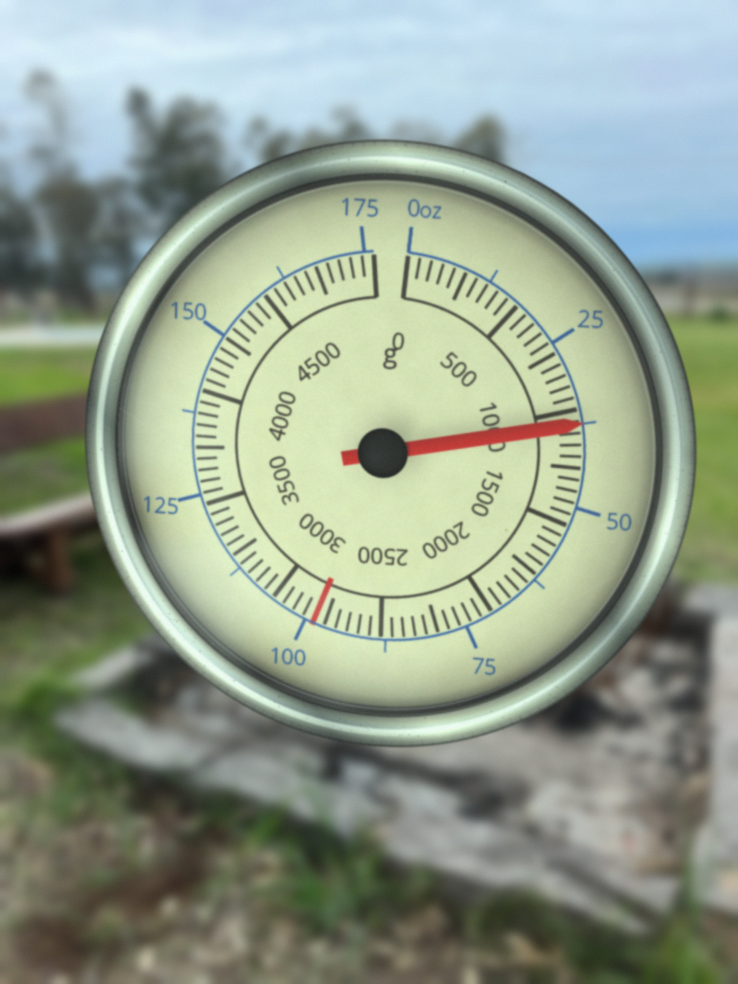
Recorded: value=1050 unit=g
